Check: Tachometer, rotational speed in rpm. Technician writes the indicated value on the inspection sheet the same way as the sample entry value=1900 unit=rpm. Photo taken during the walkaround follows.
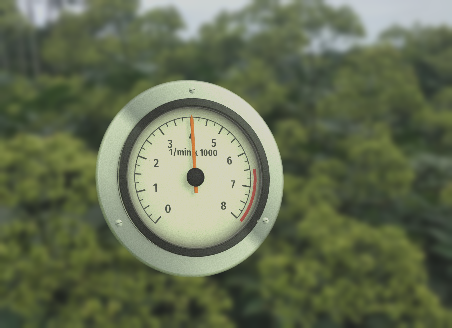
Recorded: value=4000 unit=rpm
